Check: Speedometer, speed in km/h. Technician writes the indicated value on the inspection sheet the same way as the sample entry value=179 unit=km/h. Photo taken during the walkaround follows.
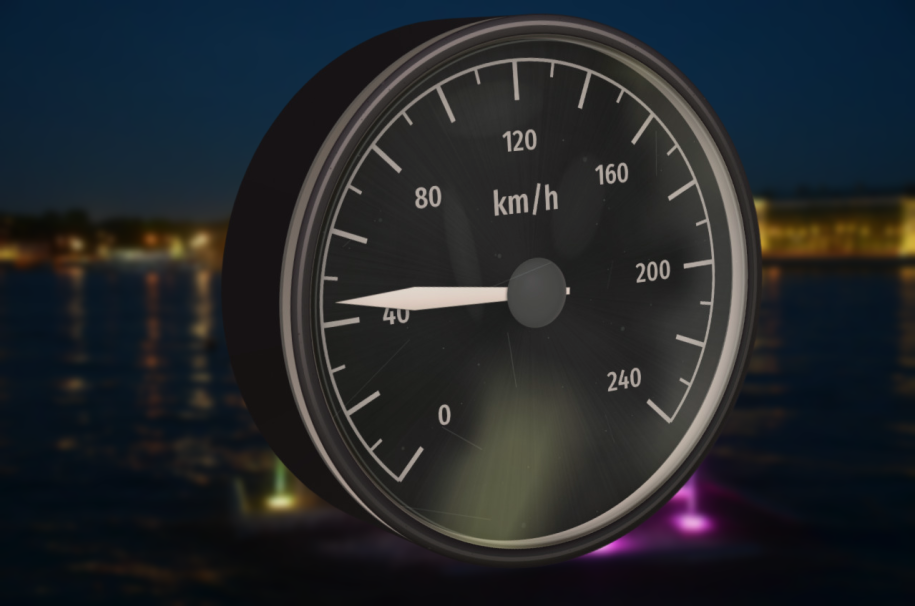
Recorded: value=45 unit=km/h
